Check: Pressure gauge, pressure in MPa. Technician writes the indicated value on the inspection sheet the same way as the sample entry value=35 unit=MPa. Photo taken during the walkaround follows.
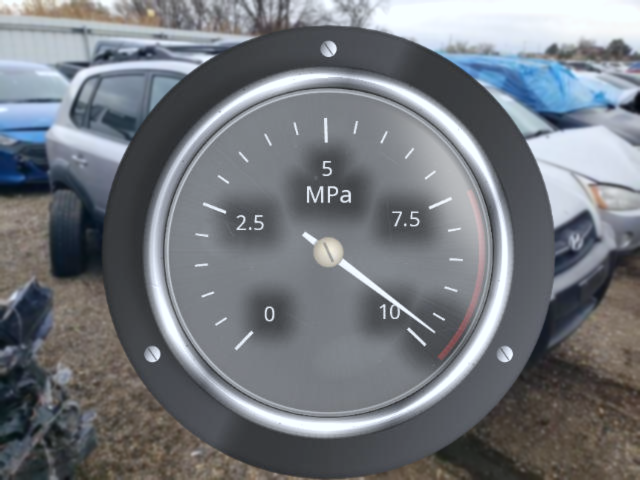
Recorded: value=9.75 unit=MPa
